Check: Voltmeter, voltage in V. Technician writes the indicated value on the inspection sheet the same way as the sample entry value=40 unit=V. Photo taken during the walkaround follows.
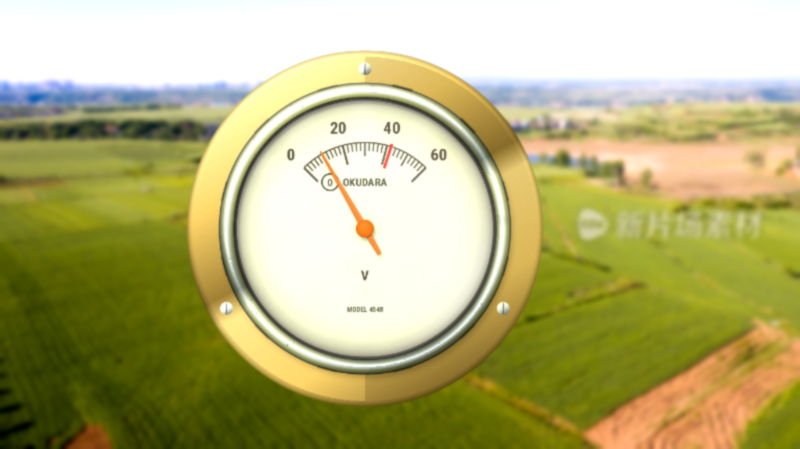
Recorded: value=10 unit=V
